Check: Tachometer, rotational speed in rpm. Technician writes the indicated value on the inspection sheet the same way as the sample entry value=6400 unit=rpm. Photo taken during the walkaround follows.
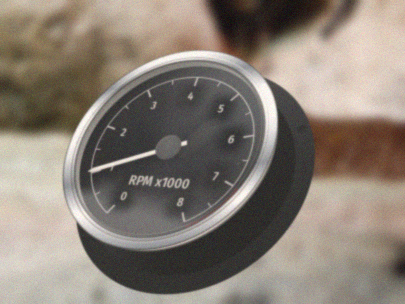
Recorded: value=1000 unit=rpm
